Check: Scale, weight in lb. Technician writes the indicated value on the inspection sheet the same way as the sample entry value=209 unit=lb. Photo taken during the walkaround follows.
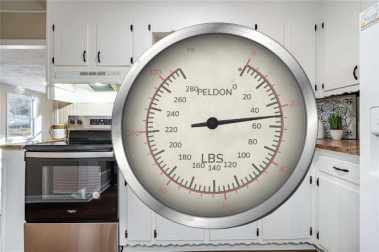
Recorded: value=52 unit=lb
